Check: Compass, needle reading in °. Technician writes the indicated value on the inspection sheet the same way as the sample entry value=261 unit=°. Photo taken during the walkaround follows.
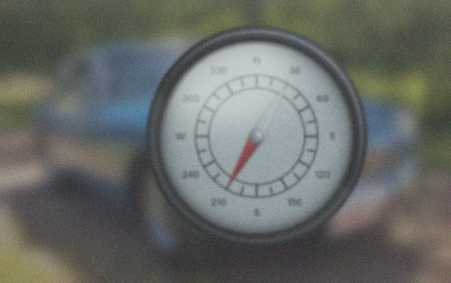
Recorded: value=210 unit=°
